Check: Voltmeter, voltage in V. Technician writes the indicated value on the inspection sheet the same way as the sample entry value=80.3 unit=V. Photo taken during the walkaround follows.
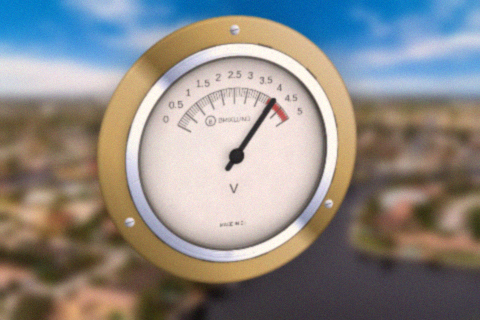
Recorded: value=4 unit=V
